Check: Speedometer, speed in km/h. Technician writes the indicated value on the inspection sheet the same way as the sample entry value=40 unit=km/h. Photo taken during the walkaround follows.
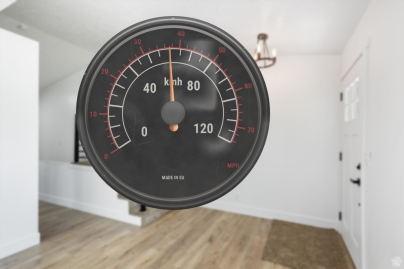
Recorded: value=60 unit=km/h
